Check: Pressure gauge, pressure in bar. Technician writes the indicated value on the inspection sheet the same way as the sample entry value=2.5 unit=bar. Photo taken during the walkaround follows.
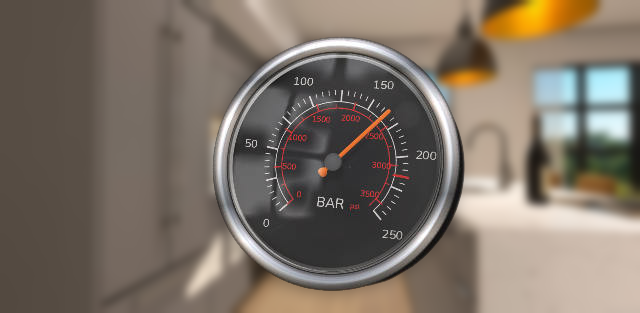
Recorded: value=165 unit=bar
